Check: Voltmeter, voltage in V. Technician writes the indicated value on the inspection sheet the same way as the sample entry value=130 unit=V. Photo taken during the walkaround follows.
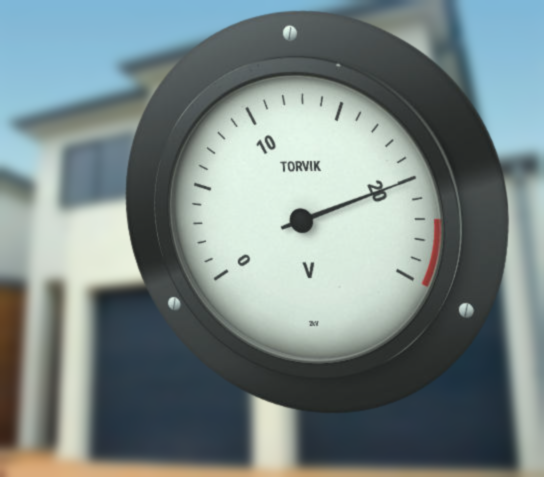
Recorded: value=20 unit=V
